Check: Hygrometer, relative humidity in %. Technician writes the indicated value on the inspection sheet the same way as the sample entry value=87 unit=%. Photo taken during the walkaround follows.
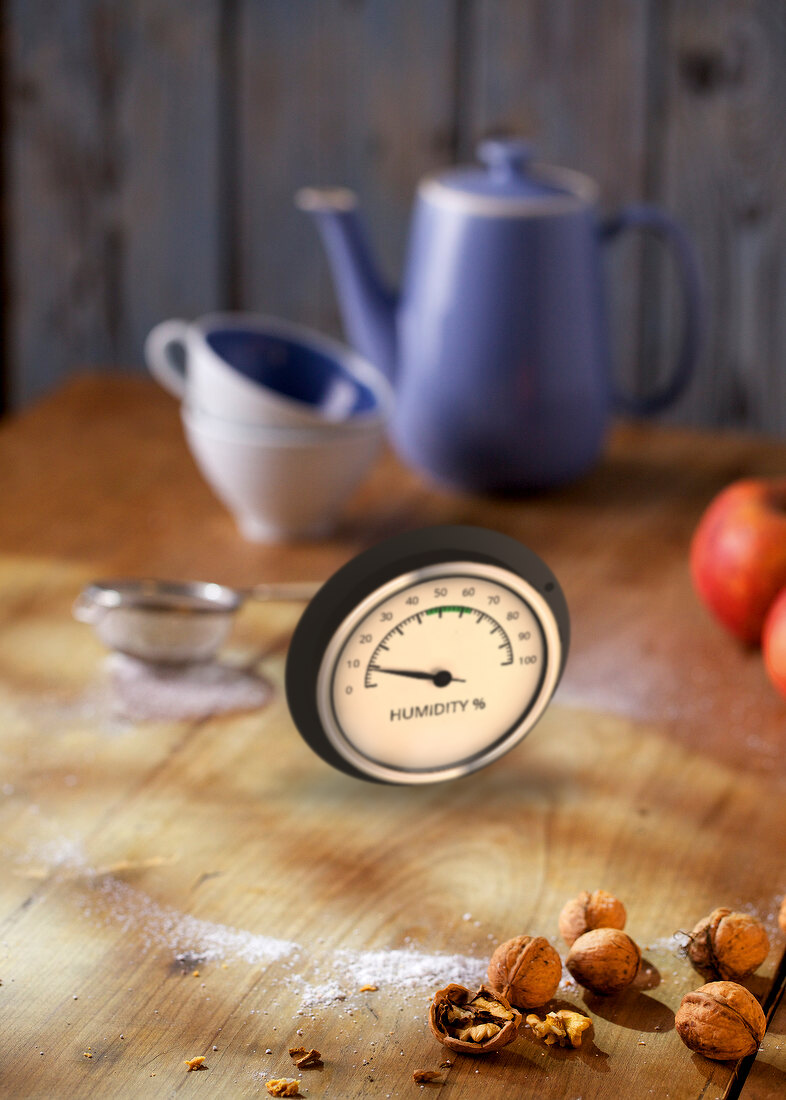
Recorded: value=10 unit=%
